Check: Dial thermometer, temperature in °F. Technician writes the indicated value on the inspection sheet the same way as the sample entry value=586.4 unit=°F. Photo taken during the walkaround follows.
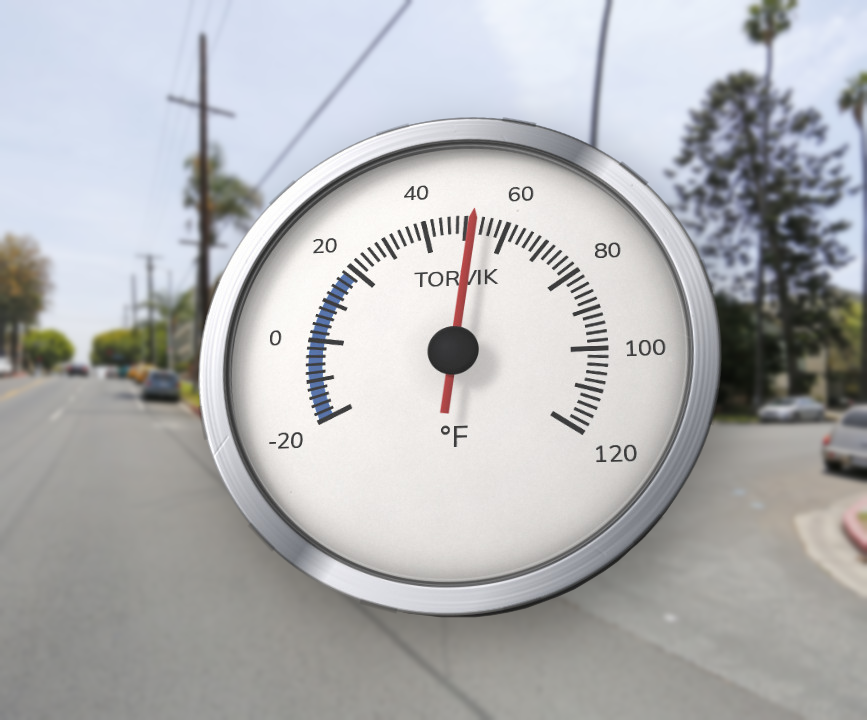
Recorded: value=52 unit=°F
